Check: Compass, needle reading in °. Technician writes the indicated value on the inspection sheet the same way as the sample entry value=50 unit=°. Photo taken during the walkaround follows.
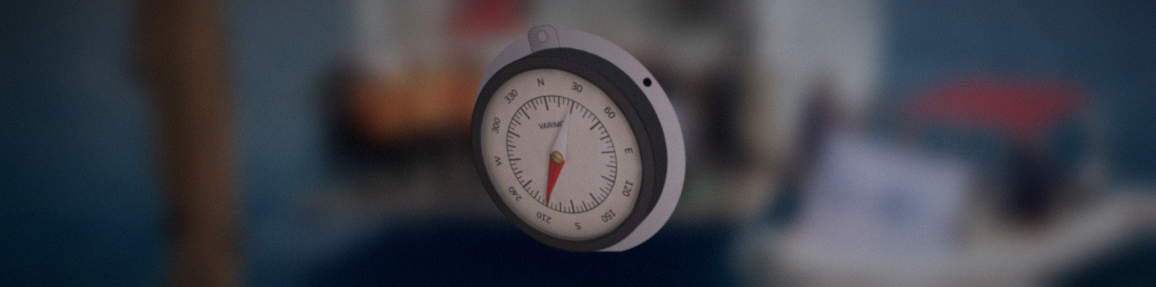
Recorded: value=210 unit=°
